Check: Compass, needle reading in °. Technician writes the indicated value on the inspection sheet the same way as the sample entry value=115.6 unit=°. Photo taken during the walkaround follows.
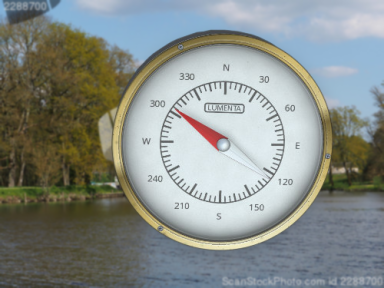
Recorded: value=305 unit=°
